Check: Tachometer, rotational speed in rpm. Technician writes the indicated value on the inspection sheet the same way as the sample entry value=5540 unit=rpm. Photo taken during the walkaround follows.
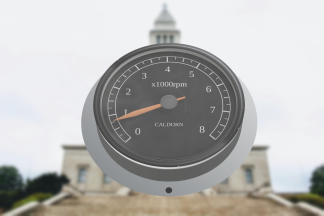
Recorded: value=750 unit=rpm
